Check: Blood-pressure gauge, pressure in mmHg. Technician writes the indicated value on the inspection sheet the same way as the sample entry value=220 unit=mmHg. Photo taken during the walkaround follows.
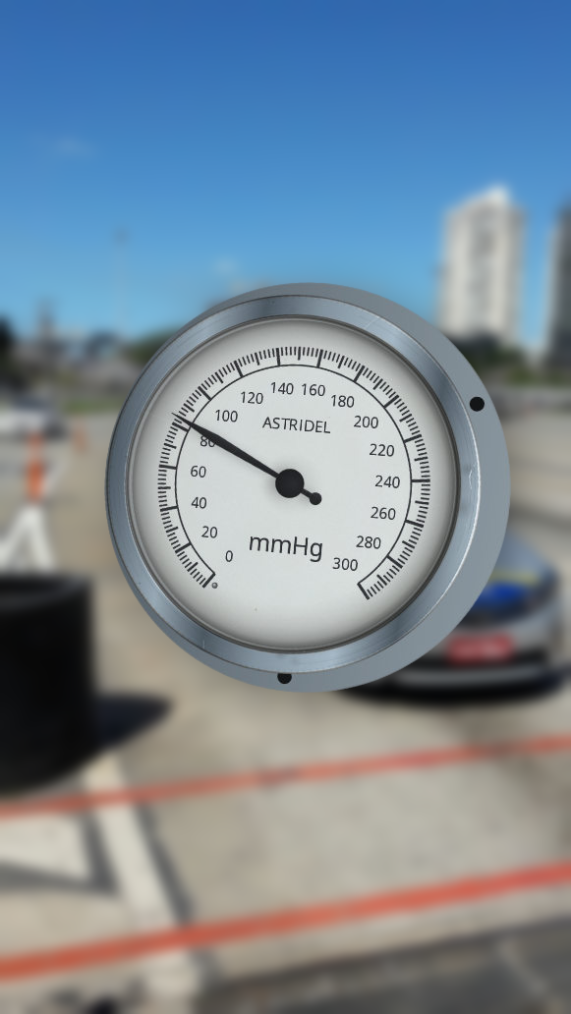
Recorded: value=84 unit=mmHg
